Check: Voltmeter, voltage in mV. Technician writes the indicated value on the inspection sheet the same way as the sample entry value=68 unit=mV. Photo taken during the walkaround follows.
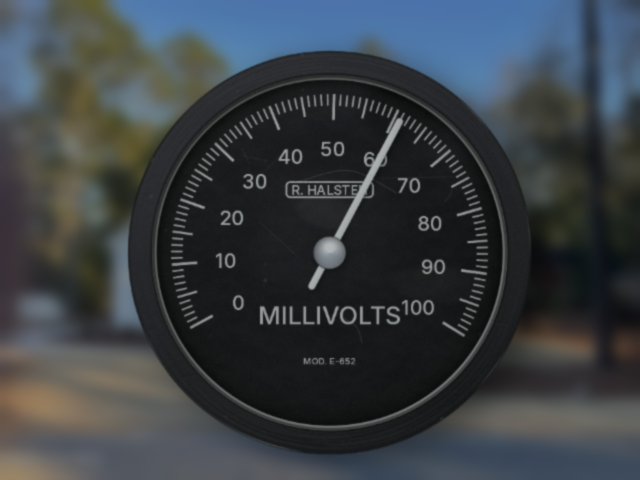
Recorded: value=61 unit=mV
